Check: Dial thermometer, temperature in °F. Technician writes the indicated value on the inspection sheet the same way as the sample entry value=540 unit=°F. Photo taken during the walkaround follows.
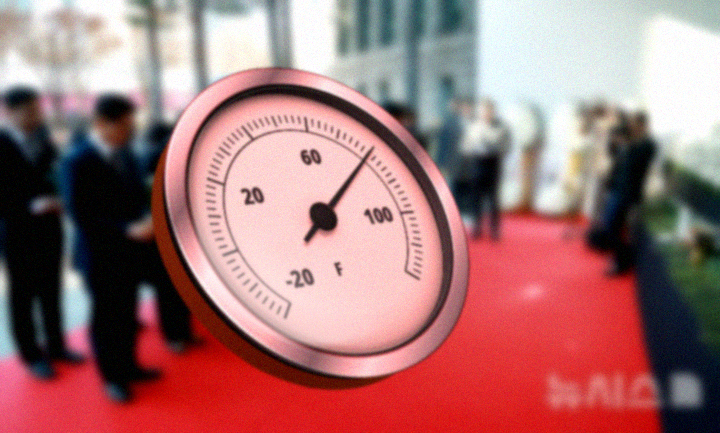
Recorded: value=80 unit=°F
